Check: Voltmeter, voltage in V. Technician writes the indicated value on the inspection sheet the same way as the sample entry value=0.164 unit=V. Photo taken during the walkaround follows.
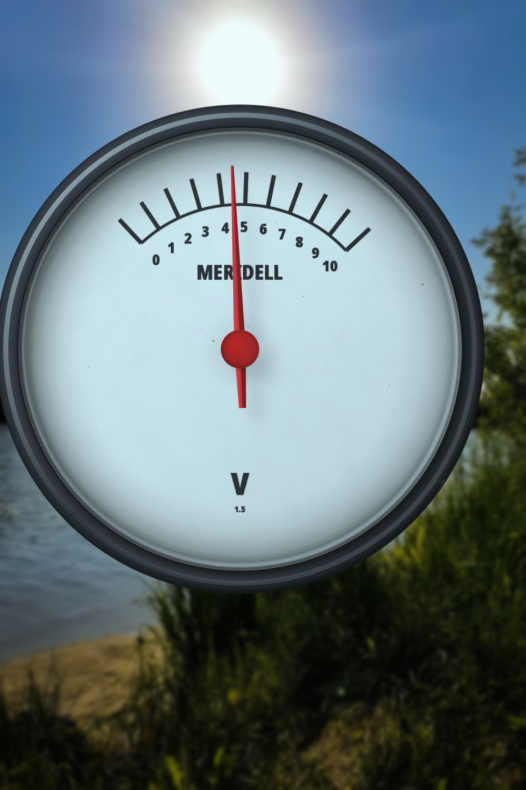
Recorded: value=4.5 unit=V
